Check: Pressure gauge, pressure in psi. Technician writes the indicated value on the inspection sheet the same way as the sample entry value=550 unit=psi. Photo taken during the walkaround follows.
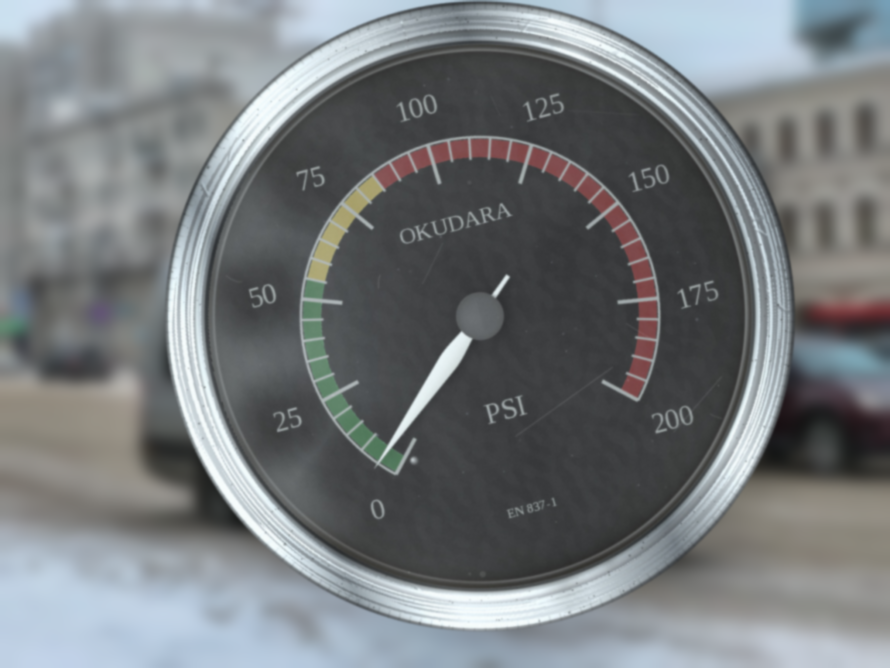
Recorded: value=5 unit=psi
